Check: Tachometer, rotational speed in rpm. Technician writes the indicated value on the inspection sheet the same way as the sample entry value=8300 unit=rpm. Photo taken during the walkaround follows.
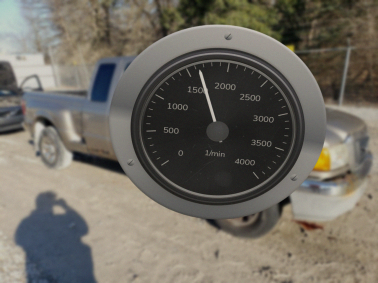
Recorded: value=1650 unit=rpm
